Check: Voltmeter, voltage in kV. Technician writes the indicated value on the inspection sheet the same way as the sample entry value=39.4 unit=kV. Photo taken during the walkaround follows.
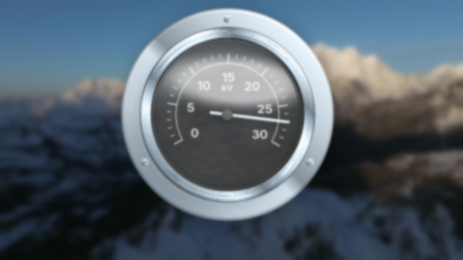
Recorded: value=27 unit=kV
